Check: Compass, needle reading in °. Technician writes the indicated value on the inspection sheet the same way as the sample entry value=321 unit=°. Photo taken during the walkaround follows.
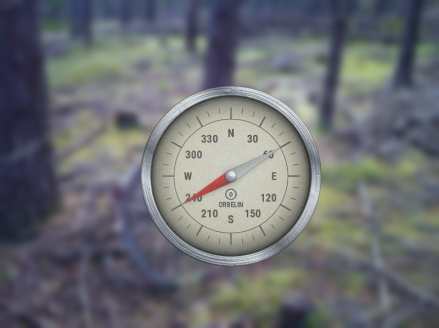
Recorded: value=240 unit=°
